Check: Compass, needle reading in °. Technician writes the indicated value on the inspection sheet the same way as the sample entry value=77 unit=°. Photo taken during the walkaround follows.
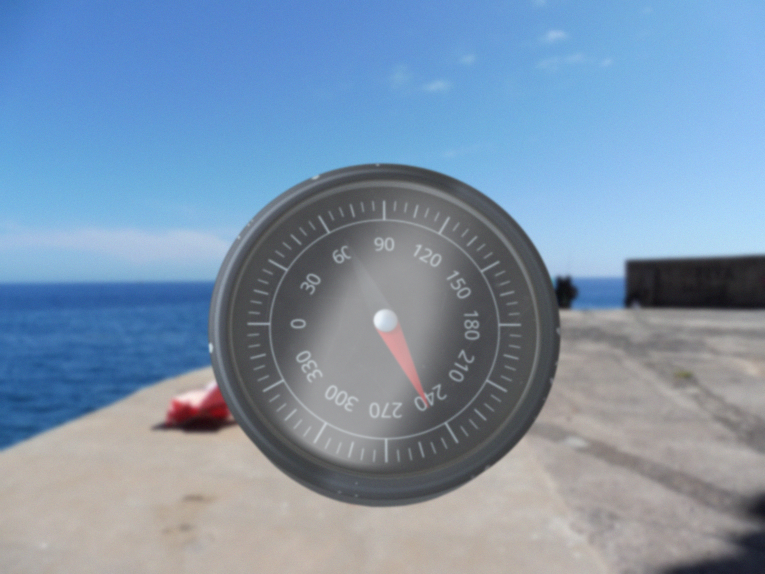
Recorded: value=245 unit=°
